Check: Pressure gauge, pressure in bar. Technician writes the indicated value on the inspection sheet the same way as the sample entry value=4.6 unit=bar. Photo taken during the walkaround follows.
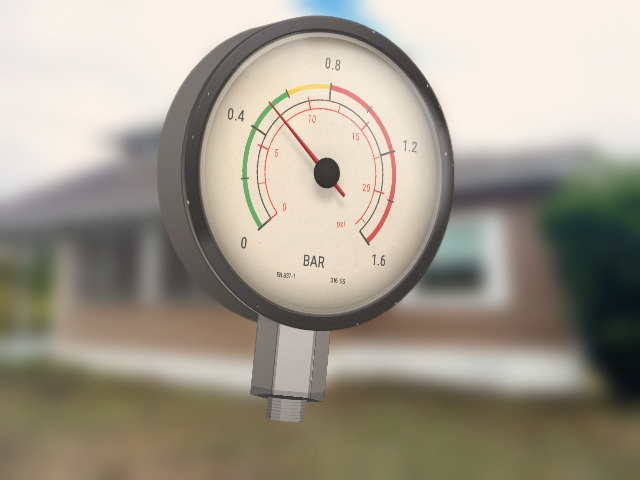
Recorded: value=0.5 unit=bar
